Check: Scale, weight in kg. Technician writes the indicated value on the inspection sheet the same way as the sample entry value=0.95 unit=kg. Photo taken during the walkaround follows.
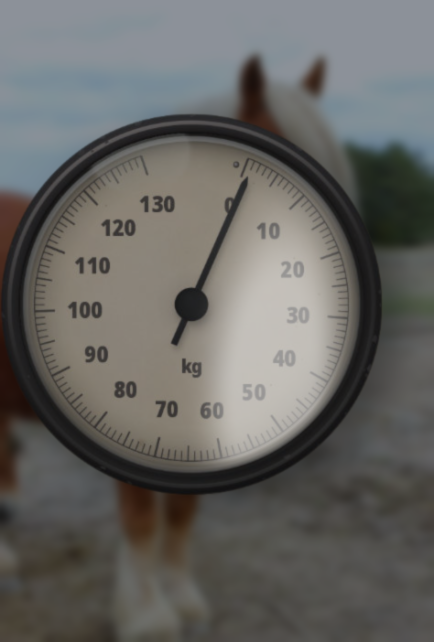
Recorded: value=1 unit=kg
